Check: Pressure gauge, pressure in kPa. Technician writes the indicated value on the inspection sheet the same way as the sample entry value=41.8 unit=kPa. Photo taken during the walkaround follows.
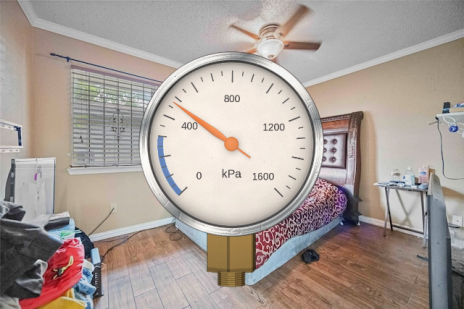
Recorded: value=475 unit=kPa
